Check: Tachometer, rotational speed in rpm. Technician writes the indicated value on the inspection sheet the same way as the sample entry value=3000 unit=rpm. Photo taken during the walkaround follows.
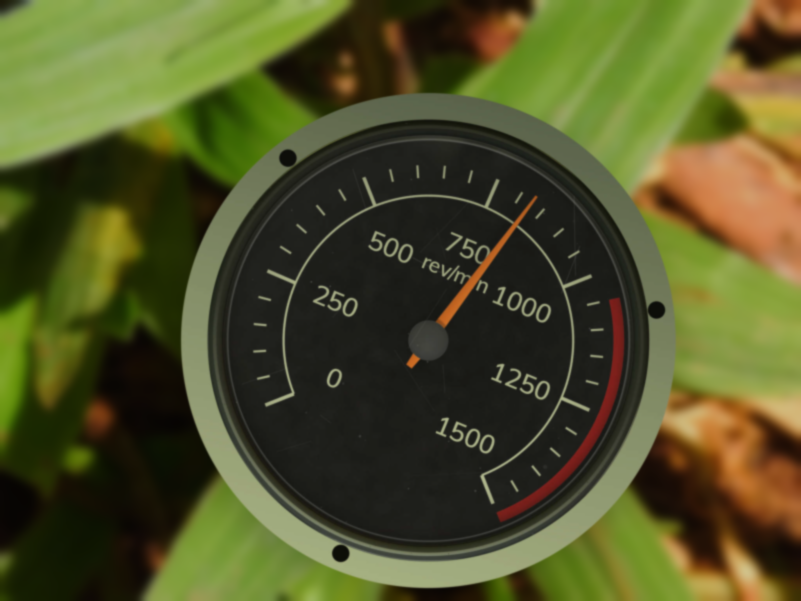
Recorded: value=825 unit=rpm
